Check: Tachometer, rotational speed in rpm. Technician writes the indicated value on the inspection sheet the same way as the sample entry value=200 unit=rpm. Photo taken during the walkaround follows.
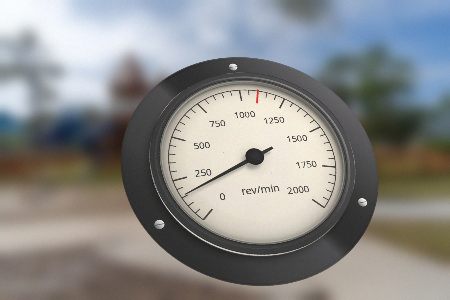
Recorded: value=150 unit=rpm
